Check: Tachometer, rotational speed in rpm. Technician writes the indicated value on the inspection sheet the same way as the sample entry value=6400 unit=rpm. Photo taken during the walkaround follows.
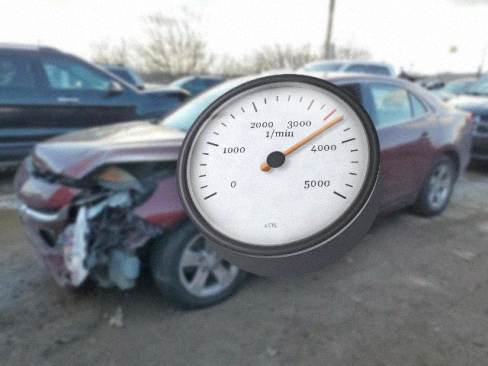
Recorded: value=3600 unit=rpm
